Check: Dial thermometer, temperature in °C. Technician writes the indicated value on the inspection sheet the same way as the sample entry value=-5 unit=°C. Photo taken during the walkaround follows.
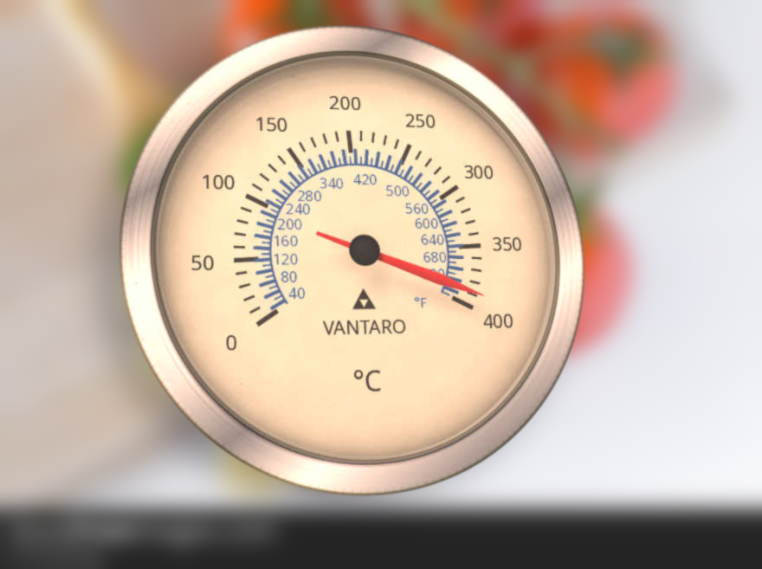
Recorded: value=390 unit=°C
